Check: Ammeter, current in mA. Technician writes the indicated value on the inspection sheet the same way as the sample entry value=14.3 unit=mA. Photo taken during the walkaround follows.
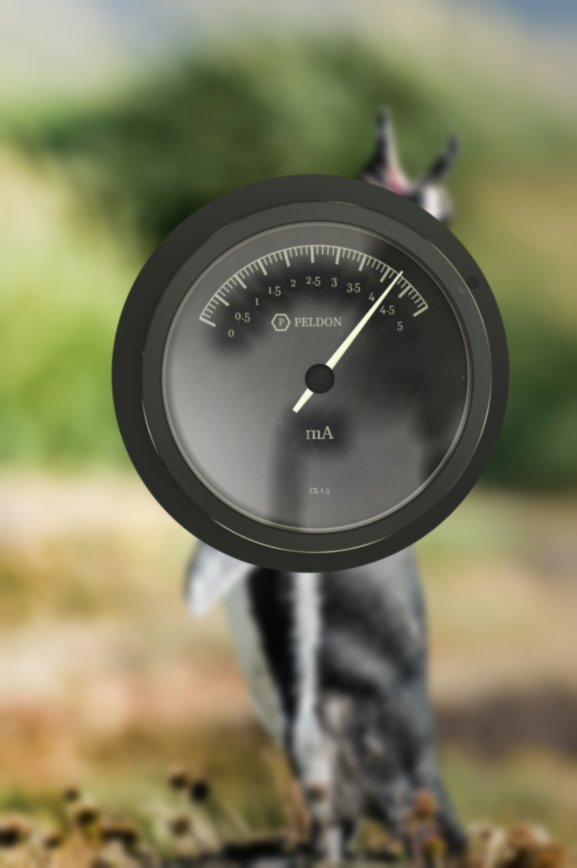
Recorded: value=4.2 unit=mA
